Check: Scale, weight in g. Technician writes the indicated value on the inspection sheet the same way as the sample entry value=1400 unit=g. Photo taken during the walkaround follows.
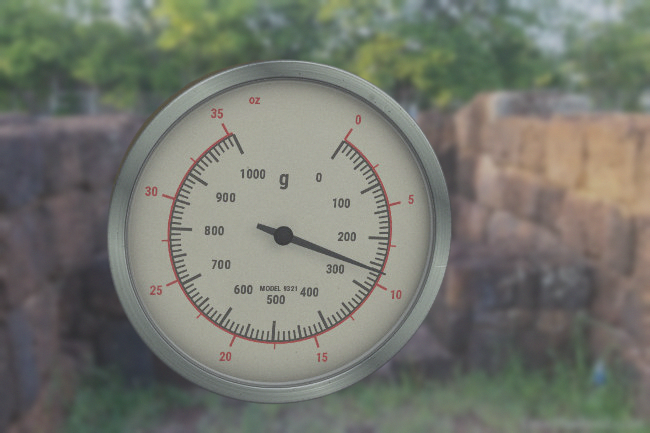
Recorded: value=260 unit=g
